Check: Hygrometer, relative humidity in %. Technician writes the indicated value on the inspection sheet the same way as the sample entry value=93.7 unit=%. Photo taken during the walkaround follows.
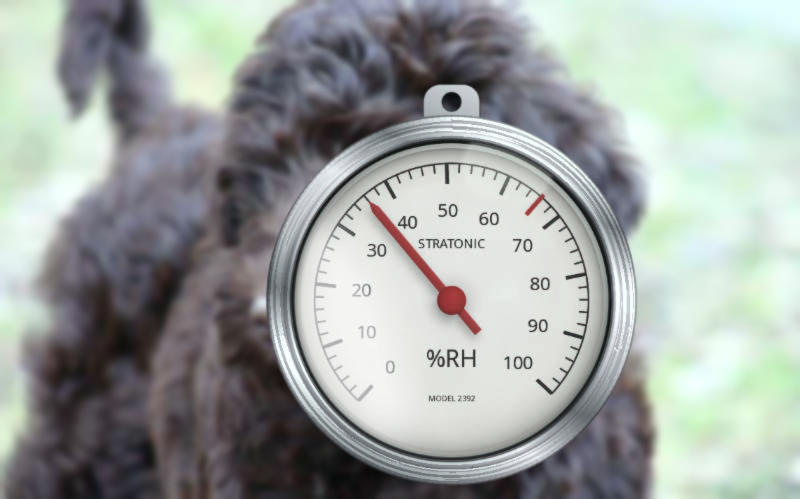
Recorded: value=36 unit=%
